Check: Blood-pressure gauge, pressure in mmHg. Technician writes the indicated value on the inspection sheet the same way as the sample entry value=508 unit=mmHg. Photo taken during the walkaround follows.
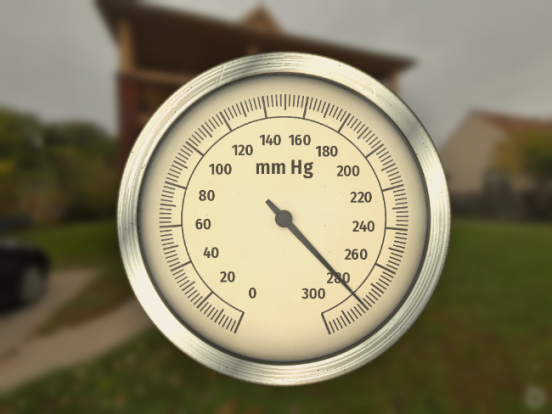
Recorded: value=280 unit=mmHg
